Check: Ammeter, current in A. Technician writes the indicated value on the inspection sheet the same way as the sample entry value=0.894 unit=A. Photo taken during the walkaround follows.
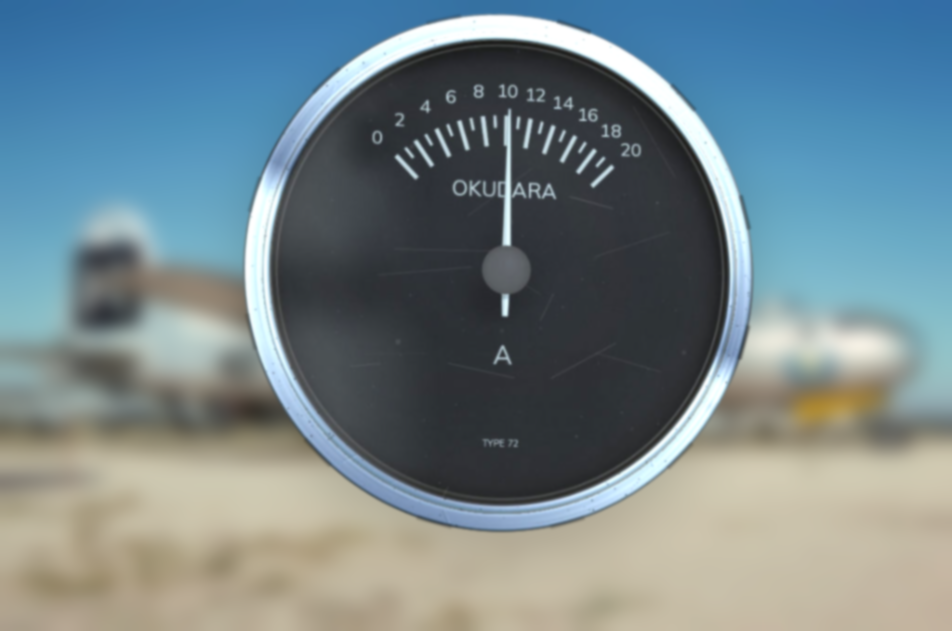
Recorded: value=10 unit=A
